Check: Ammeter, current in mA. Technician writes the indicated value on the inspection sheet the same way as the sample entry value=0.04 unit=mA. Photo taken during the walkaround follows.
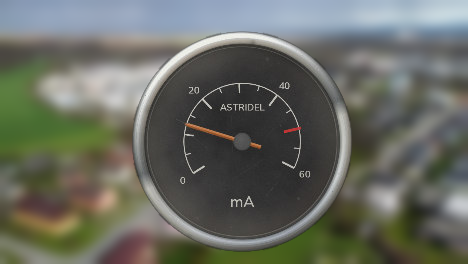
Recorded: value=12.5 unit=mA
